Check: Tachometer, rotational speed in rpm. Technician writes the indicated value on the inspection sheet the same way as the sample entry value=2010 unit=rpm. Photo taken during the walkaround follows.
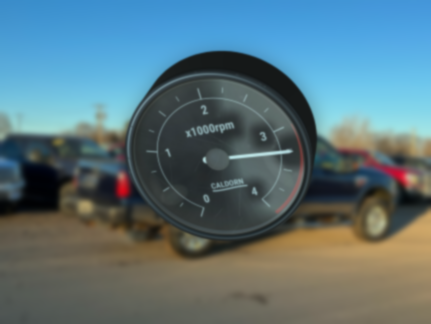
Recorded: value=3250 unit=rpm
